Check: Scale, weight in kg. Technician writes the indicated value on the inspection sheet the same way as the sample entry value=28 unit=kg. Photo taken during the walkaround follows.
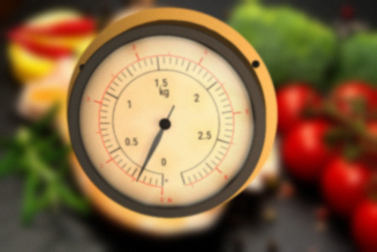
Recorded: value=0.2 unit=kg
